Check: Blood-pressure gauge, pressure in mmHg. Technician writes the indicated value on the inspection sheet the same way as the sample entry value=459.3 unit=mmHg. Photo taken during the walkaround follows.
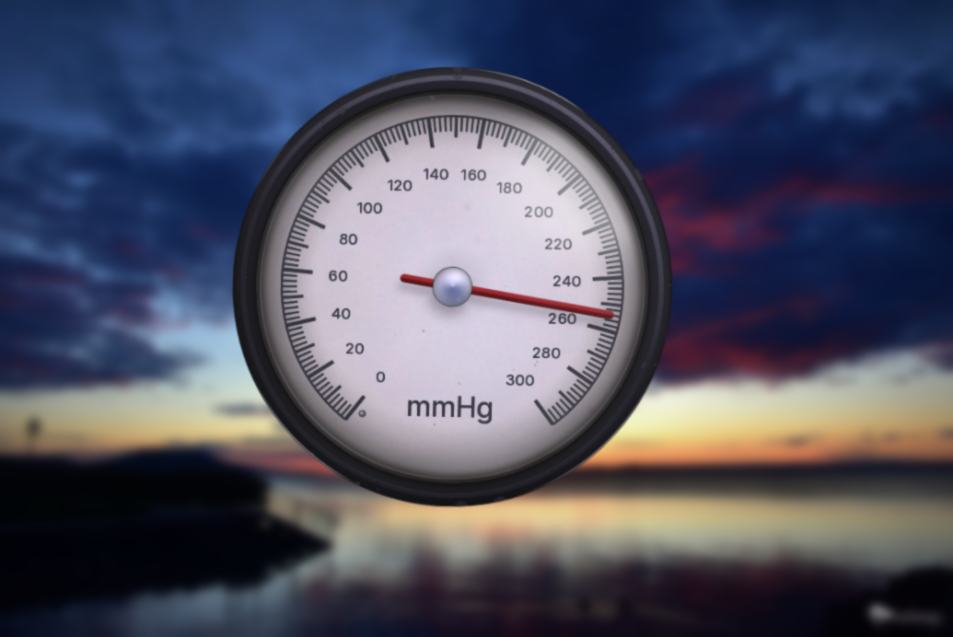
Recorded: value=254 unit=mmHg
